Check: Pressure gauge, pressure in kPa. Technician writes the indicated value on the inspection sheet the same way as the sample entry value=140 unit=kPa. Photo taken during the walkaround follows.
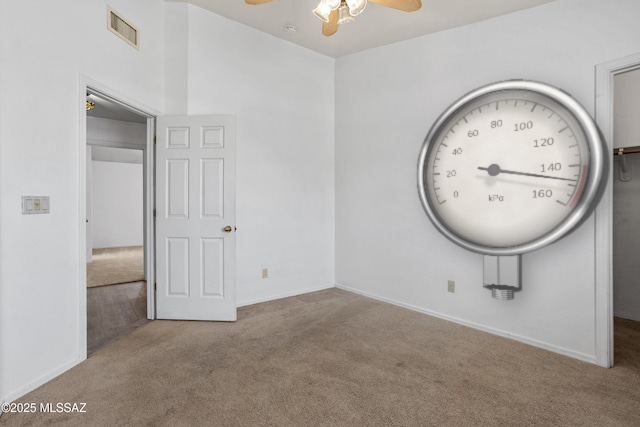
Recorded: value=147.5 unit=kPa
